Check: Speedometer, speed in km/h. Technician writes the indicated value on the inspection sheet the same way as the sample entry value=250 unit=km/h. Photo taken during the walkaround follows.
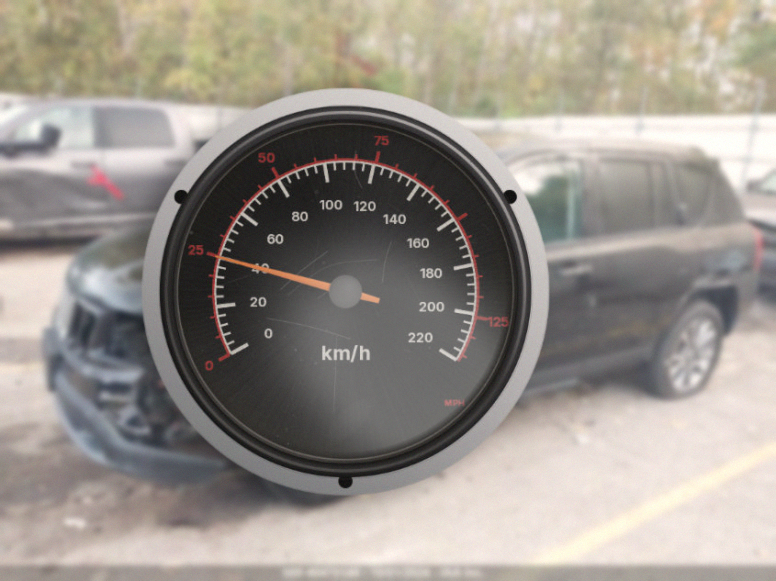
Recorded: value=40 unit=km/h
